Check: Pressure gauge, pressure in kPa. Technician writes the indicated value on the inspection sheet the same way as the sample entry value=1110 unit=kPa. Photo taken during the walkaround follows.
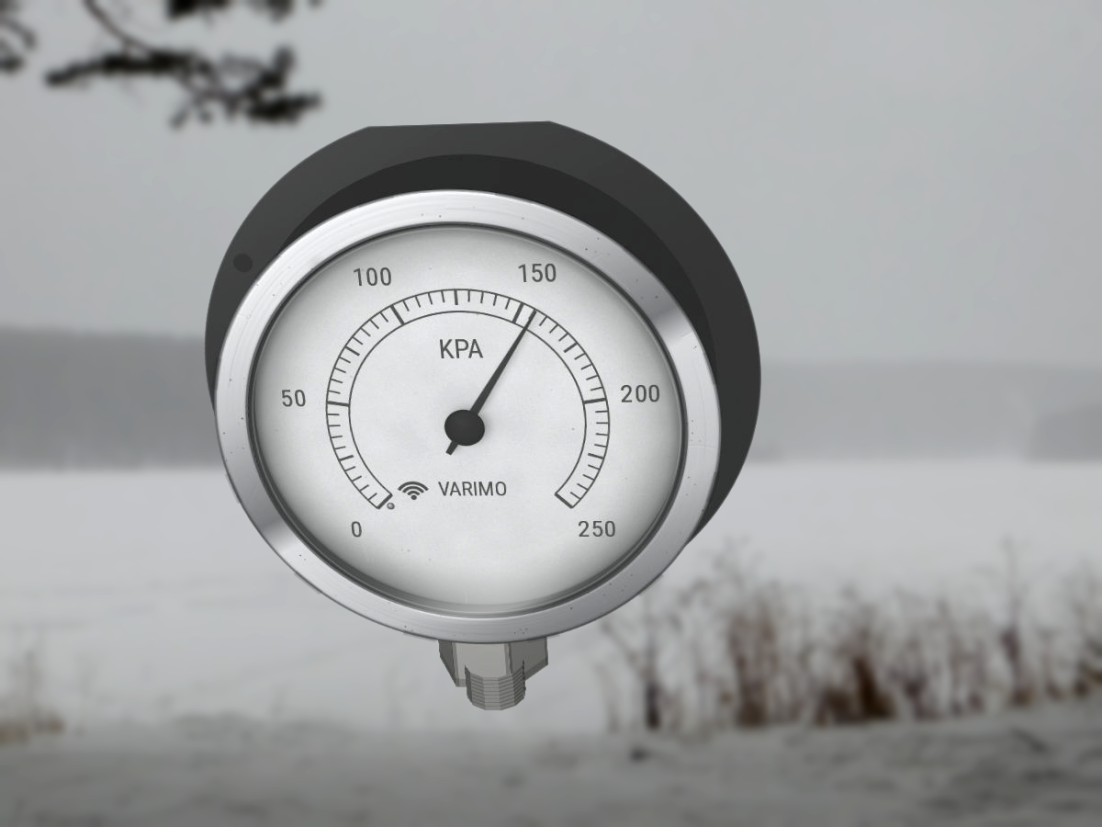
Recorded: value=155 unit=kPa
